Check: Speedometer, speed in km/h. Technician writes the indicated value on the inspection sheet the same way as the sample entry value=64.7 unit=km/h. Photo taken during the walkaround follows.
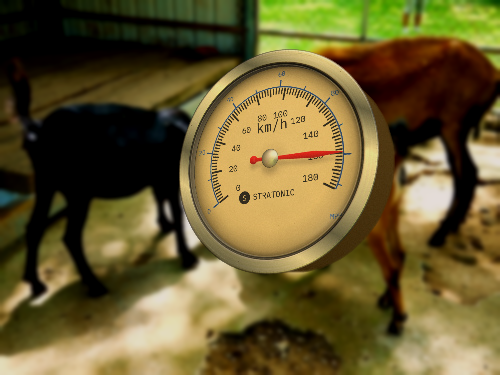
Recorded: value=160 unit=km/h
